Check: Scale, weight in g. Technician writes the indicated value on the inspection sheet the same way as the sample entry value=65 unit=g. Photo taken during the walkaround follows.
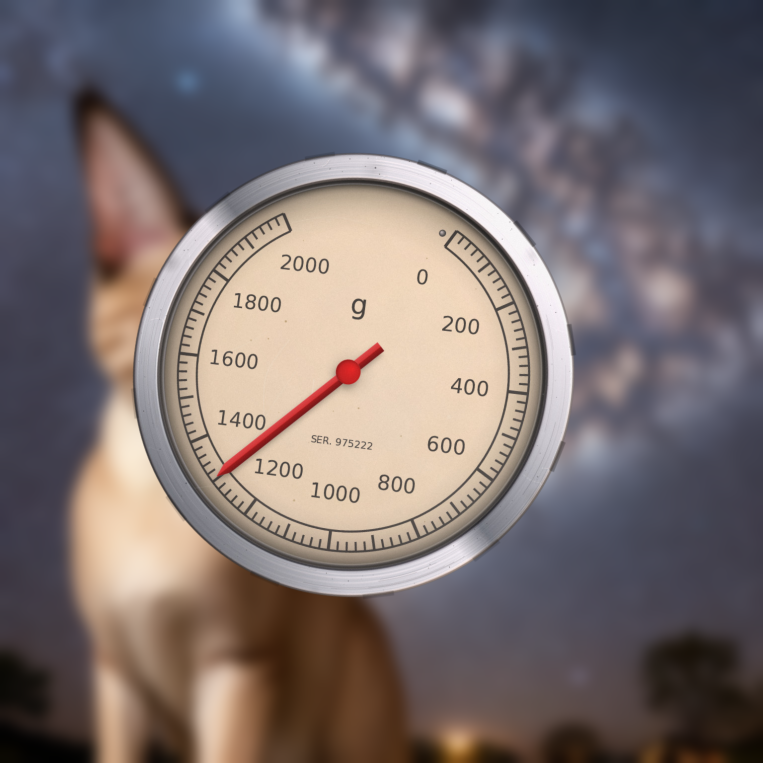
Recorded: value=1300 unit=g
